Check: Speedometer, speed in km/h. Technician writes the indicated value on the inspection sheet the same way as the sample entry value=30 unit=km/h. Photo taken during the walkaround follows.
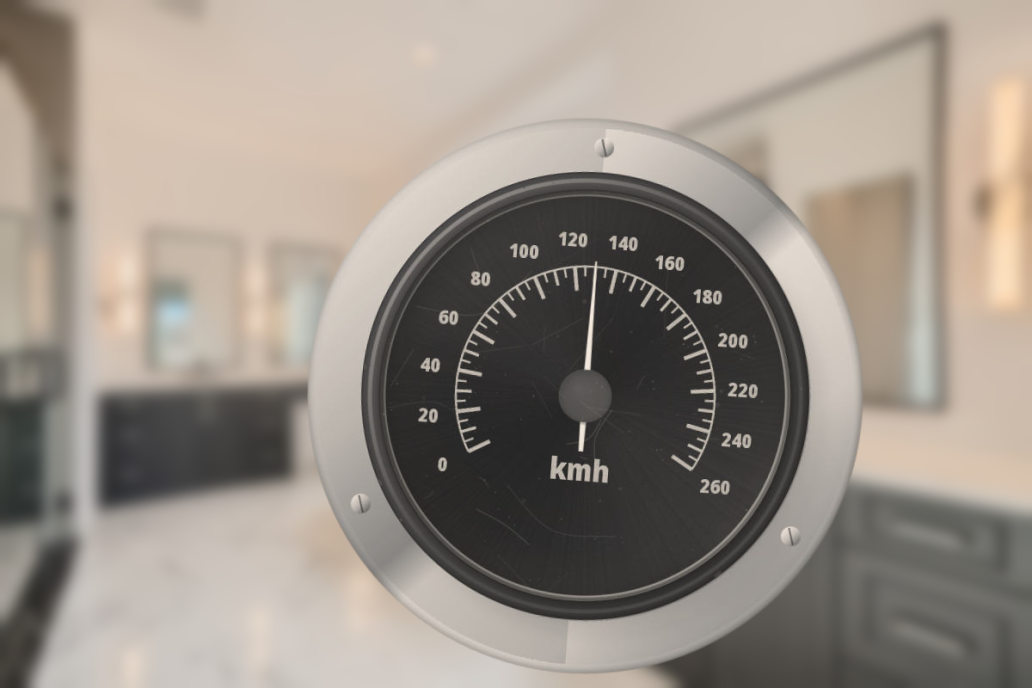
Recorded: value=130 unit=km/h
